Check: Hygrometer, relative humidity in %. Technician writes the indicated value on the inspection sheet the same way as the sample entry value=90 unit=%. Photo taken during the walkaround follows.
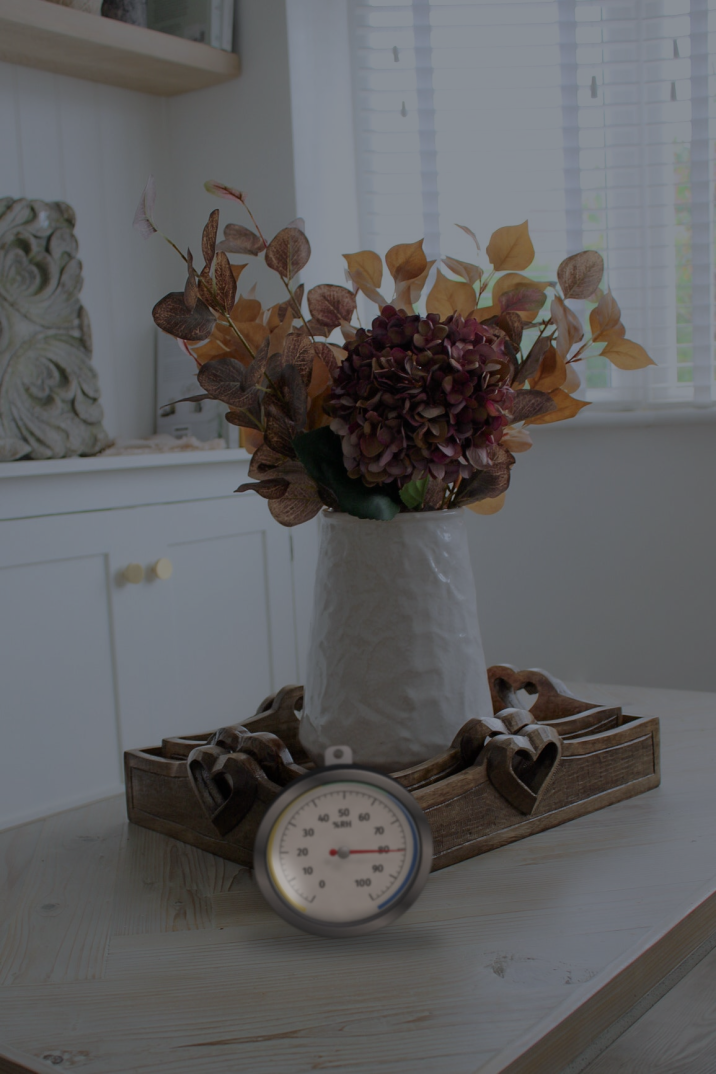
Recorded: value=80 unit=%
